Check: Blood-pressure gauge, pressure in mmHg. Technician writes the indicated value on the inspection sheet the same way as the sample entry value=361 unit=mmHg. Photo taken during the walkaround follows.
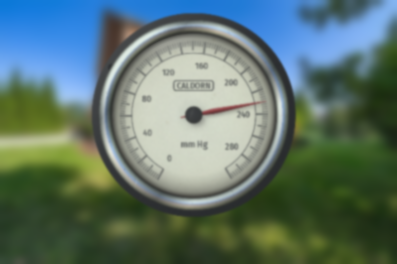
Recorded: value=230 unit=mmHg
